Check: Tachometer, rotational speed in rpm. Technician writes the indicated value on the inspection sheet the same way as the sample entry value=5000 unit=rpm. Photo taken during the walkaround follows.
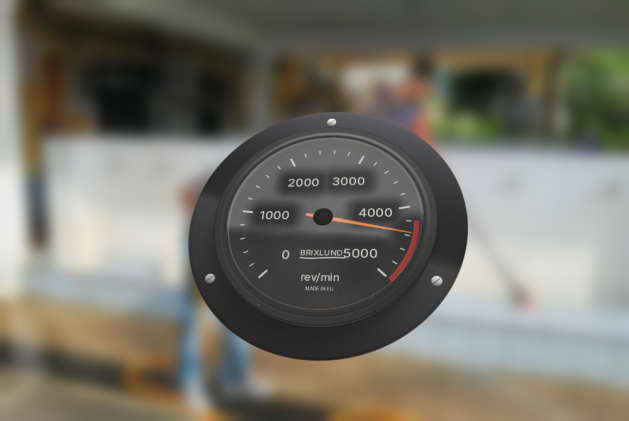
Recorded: value=4400 unit=rpm
